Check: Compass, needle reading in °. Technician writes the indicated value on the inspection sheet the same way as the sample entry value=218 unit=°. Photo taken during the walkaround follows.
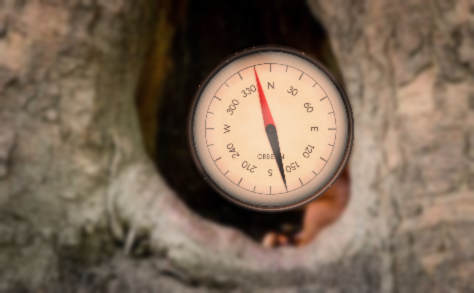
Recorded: value=345 unit=°
